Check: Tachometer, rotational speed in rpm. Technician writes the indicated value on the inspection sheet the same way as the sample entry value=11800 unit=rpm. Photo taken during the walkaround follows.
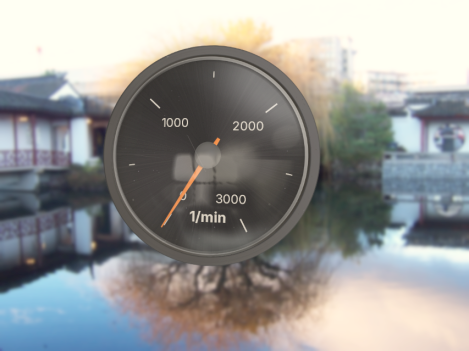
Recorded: value=0 unit=rpm
